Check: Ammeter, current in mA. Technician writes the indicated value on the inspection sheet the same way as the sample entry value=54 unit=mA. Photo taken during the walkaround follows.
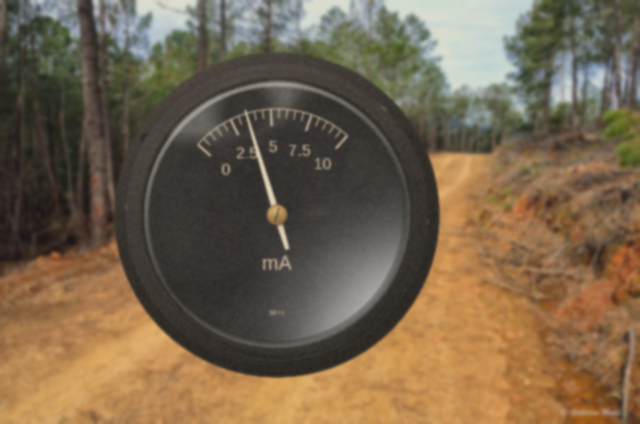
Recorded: value=3.5 unit=mA
